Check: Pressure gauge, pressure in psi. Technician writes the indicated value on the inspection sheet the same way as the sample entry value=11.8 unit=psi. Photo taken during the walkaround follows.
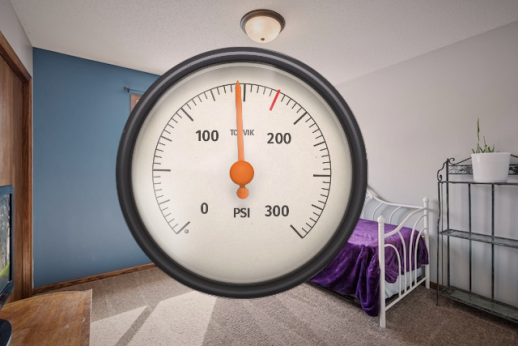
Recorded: value=145 unit=psi
